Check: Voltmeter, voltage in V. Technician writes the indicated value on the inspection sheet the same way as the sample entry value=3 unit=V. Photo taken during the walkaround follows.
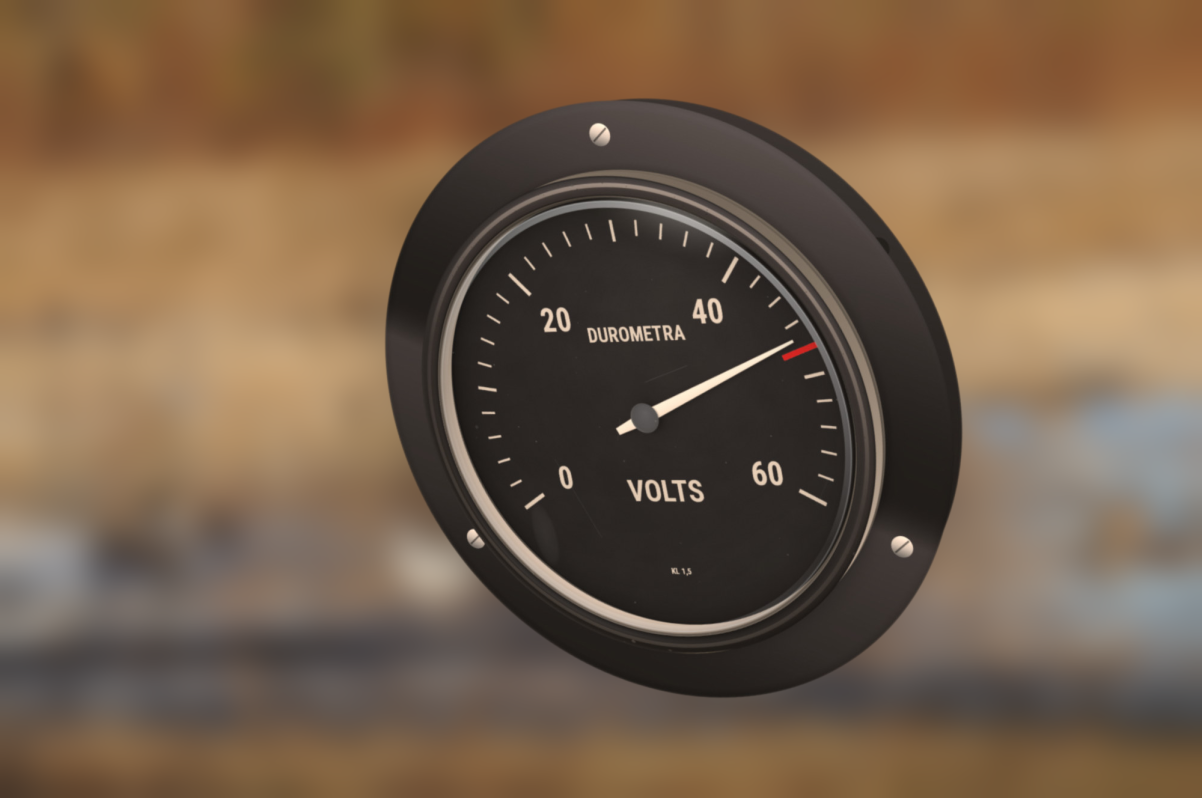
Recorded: value=47 unit=V
